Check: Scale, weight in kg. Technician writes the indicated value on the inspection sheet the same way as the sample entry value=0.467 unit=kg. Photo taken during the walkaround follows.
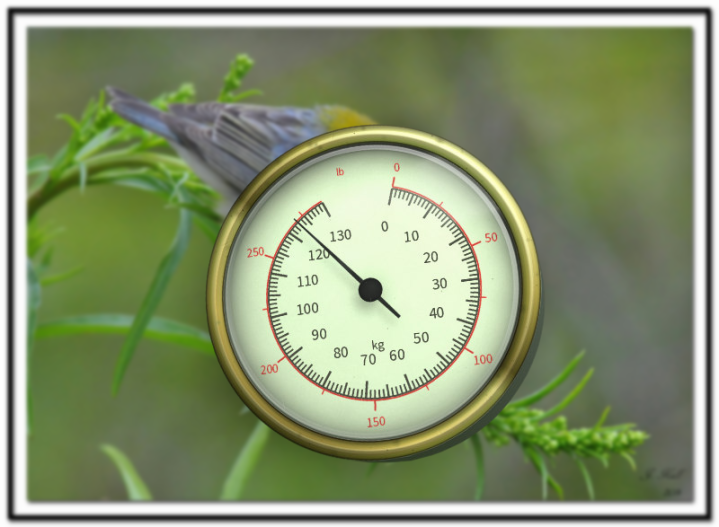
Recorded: value=123 unit=kg
